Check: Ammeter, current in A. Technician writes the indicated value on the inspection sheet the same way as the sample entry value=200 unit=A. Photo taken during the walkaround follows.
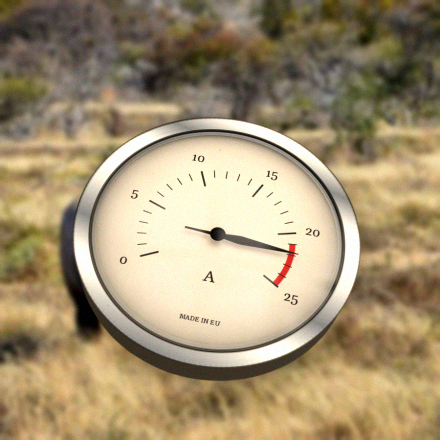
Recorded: value=22 unit=A
